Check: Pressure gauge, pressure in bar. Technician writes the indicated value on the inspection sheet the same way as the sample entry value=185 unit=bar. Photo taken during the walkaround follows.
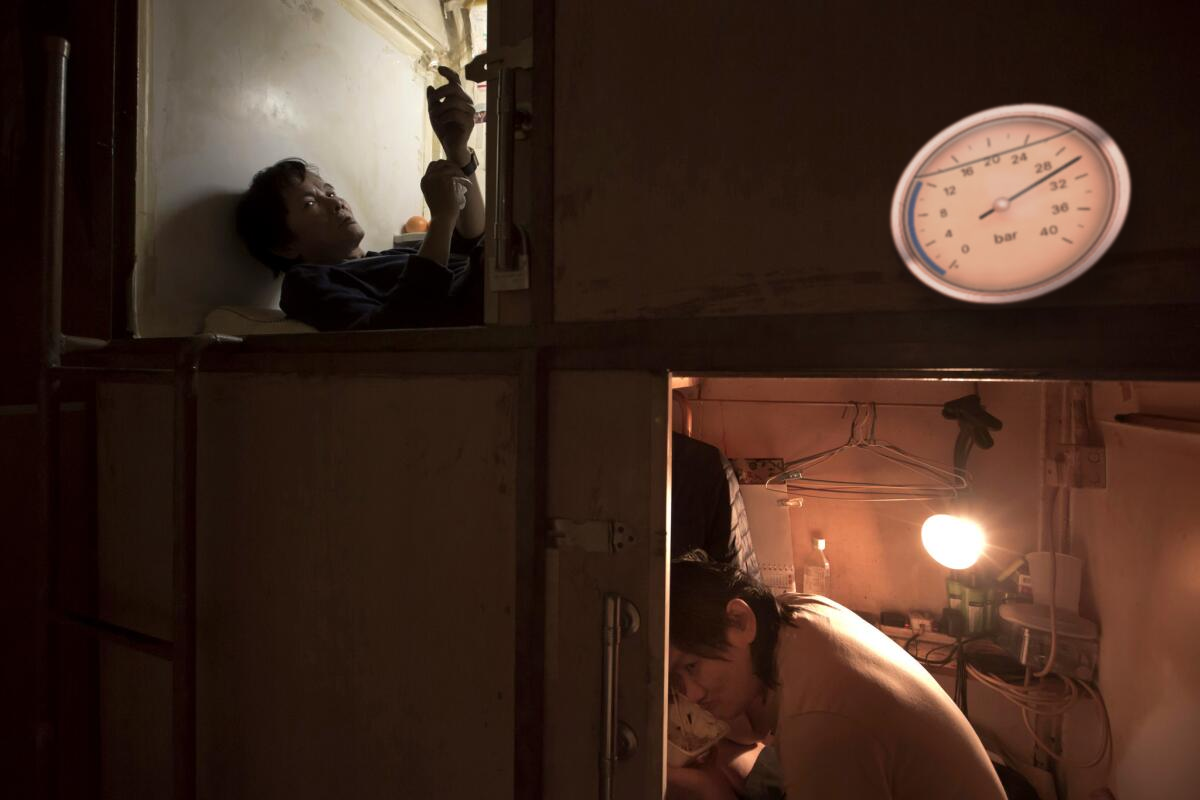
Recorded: value=30 unit=bar
